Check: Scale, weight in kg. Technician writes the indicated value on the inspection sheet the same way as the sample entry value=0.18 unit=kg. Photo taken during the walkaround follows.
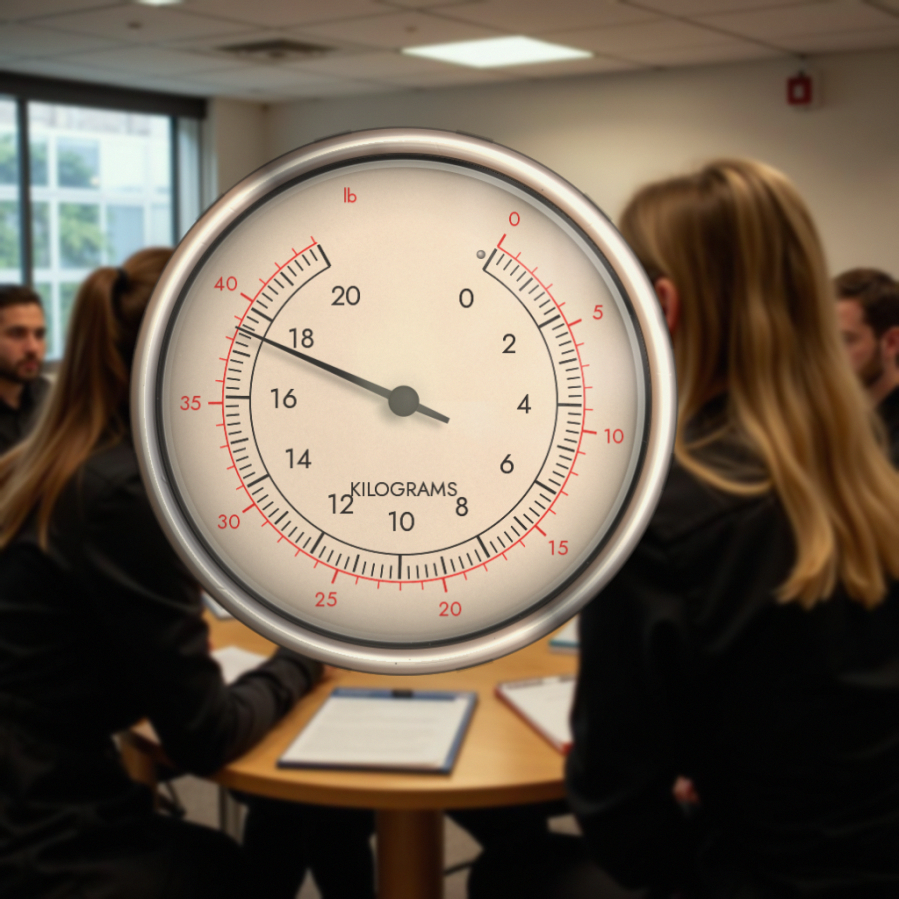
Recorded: value=17.5 unit=kg
